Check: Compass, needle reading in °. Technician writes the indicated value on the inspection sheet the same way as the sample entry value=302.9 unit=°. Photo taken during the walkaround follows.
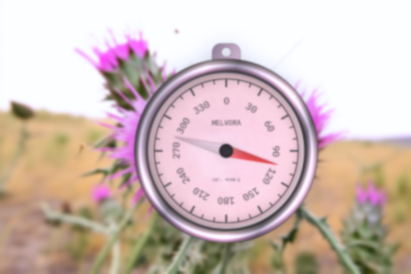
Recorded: value=105 unit=°
